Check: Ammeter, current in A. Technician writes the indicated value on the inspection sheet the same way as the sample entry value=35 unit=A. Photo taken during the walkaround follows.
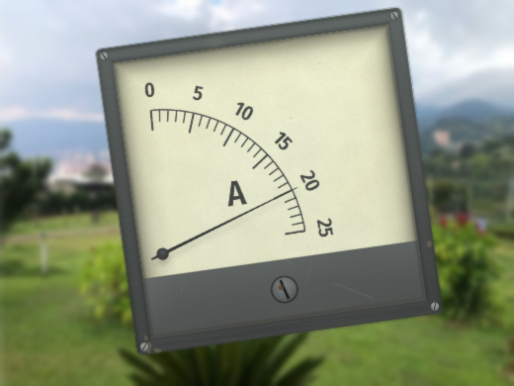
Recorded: value=20 unit=A
